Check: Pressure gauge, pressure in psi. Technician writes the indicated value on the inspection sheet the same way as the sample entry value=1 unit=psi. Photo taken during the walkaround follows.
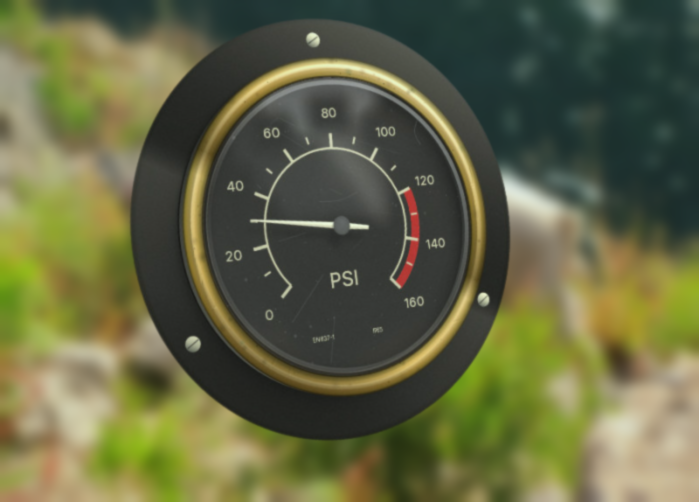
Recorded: value=30 unit=psi
